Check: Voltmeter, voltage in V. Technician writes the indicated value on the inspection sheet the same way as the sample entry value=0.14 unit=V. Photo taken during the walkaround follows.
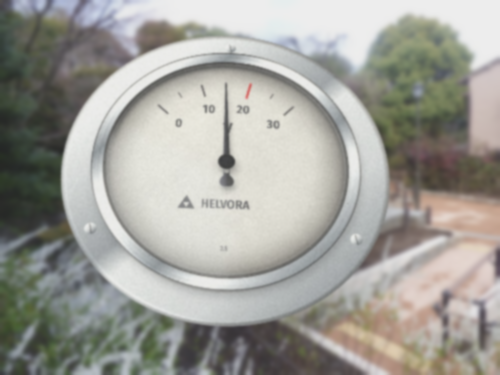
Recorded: value=15 unit=V
